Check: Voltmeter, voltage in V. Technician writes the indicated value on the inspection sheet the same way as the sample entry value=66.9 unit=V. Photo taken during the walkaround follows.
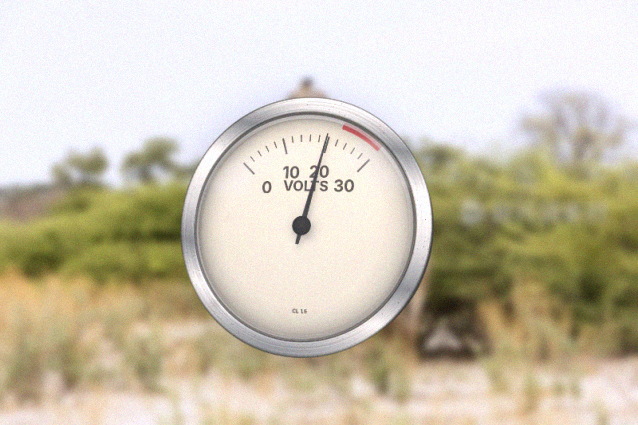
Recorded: value=20 unit=V
